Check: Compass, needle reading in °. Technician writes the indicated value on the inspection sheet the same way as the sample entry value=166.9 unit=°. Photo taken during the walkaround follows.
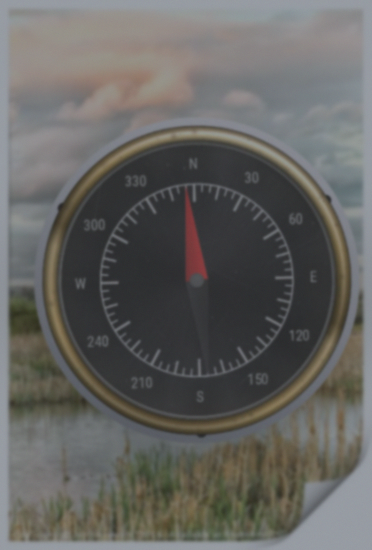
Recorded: value=355 unit=°
